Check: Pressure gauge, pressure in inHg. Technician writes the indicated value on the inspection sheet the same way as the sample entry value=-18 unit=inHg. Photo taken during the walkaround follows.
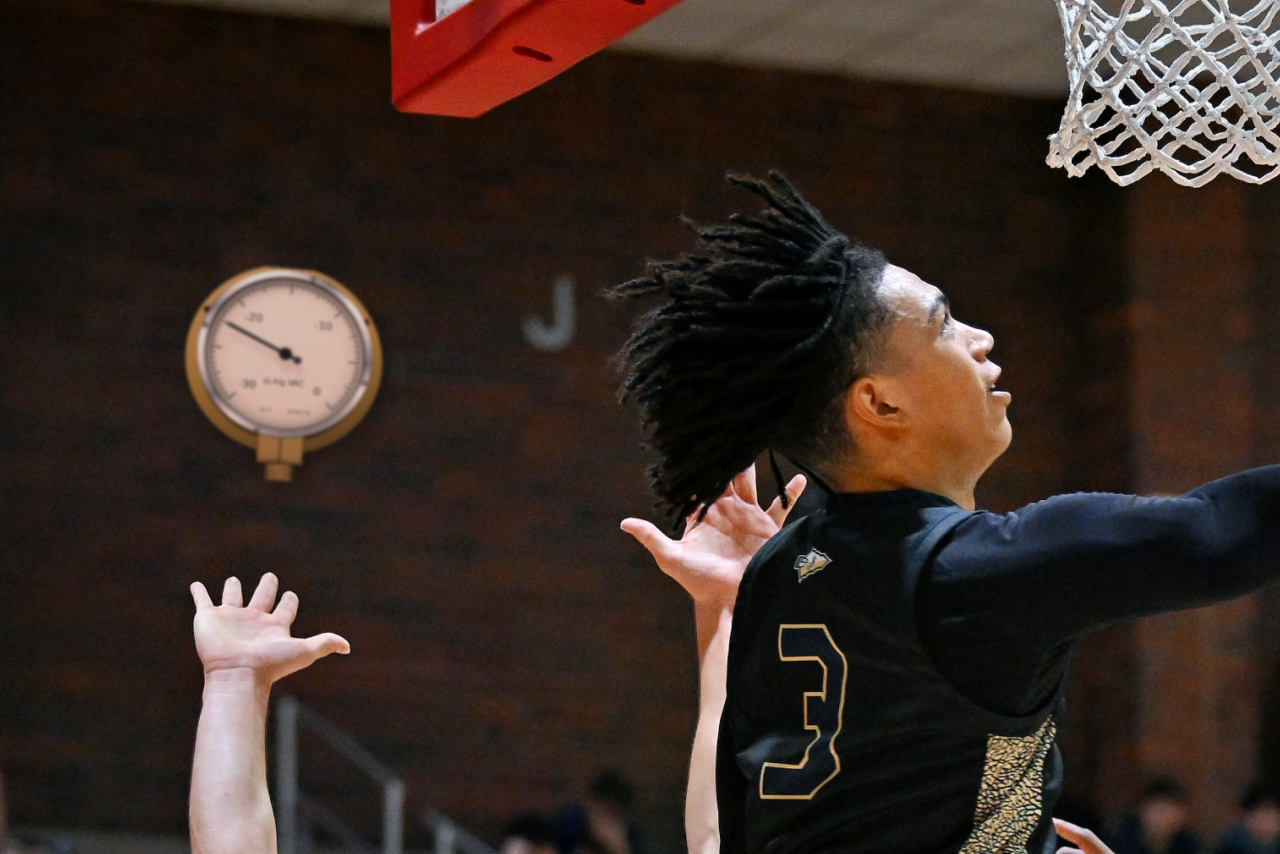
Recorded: value=-22.5 unit=inHg
